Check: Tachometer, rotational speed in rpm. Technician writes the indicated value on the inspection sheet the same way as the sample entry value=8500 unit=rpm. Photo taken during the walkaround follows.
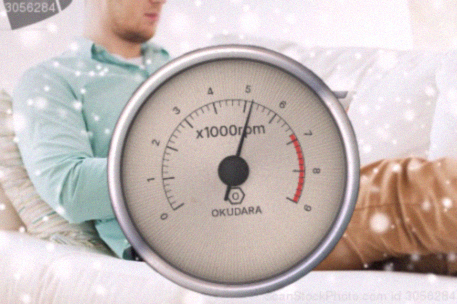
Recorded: value=5200 unit=rpm
